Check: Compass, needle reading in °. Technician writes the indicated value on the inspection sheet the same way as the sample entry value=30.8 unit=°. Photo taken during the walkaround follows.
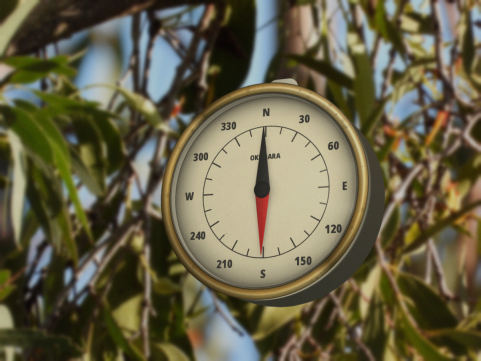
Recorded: value=180 unit=°
